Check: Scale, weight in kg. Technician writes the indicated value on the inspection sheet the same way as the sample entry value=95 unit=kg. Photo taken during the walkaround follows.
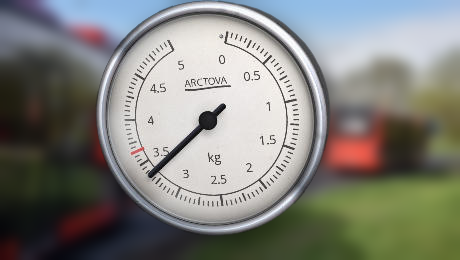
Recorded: value=3.35 unit=kg
